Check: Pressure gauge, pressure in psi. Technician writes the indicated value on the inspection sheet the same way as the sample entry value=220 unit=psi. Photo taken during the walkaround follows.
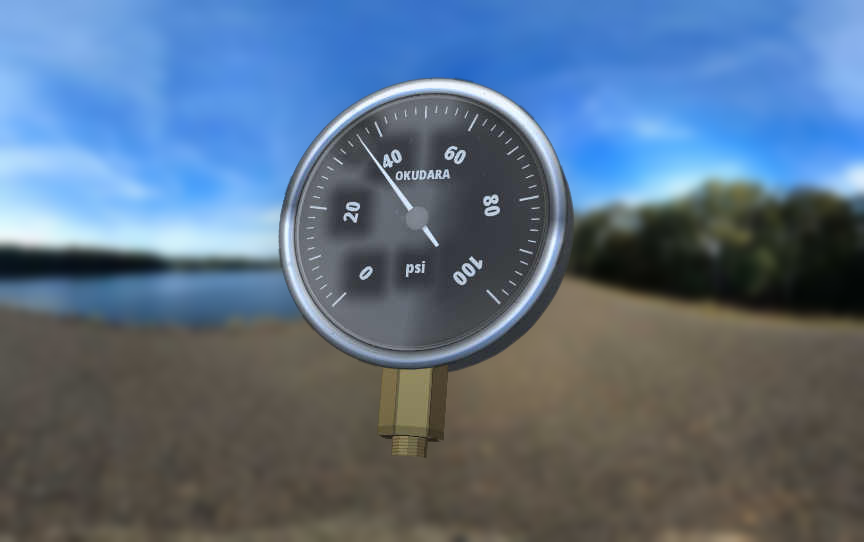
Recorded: value=36 unit=psi
